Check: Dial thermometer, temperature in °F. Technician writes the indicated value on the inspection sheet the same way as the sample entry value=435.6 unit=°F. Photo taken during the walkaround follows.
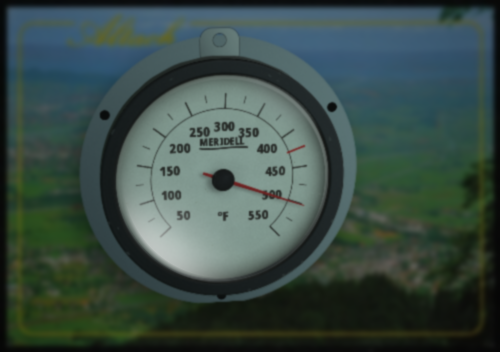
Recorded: value=500 unit=°F
